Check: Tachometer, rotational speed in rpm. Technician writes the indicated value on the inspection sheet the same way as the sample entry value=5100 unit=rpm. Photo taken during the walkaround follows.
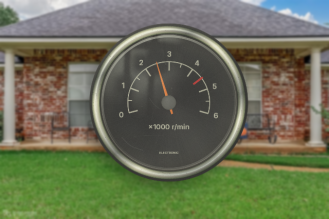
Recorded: value=2500 unit=rpm
